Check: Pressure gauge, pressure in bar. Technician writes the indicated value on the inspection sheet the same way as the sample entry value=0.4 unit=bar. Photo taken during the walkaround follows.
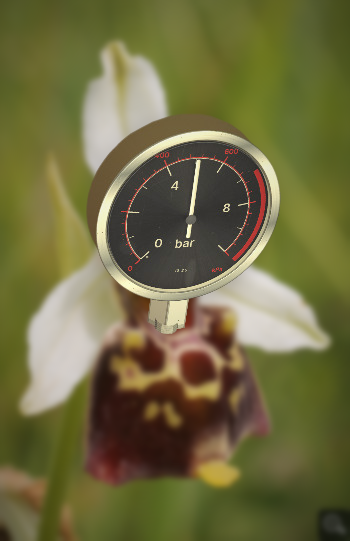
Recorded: value=5 unit=bar
